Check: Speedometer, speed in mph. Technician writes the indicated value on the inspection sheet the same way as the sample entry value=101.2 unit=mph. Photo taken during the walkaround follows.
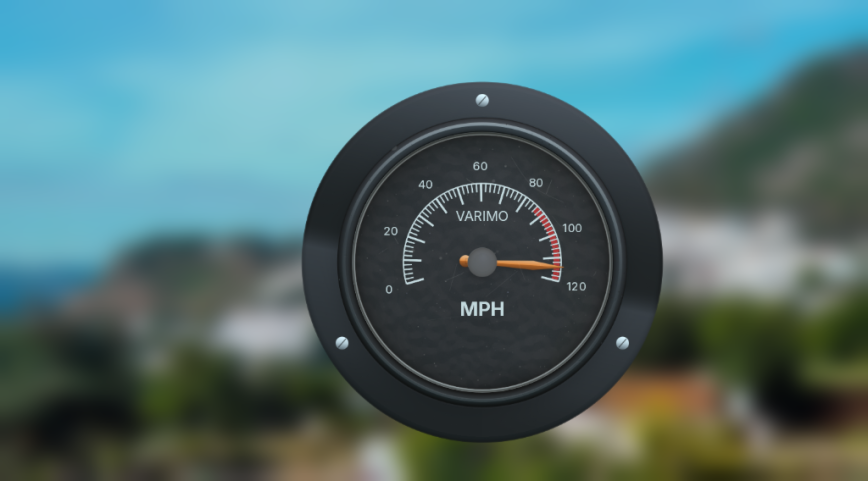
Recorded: value=114 unit=mph
